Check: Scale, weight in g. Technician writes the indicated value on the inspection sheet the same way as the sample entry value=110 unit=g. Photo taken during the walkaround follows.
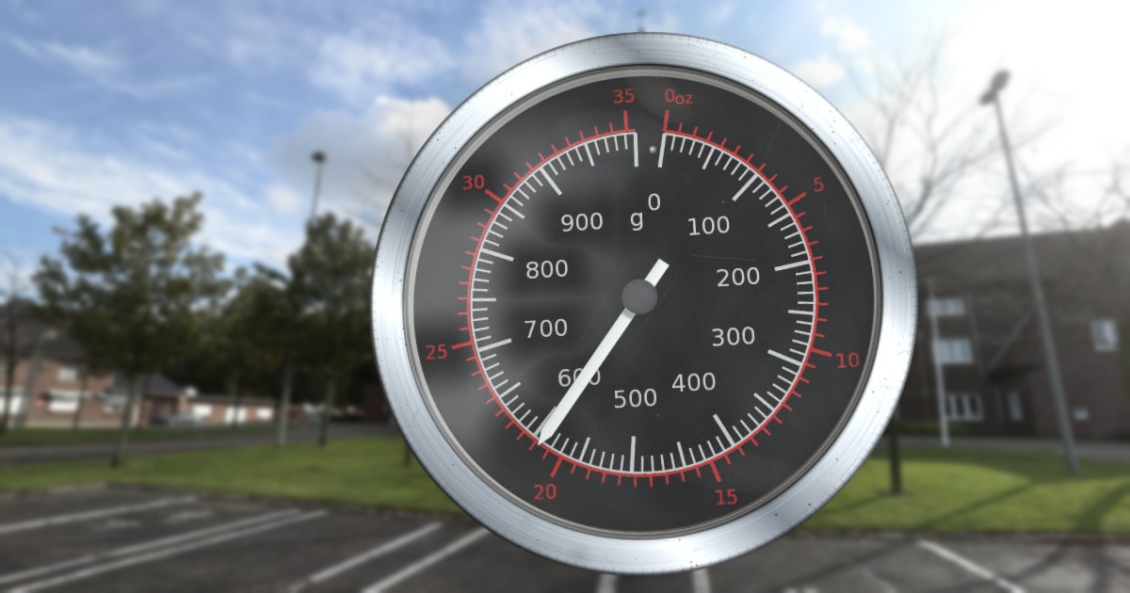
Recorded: value=590 unit=g
